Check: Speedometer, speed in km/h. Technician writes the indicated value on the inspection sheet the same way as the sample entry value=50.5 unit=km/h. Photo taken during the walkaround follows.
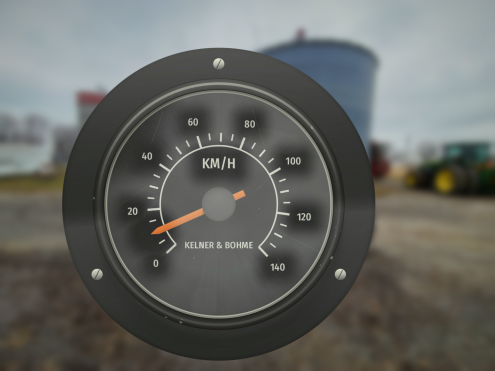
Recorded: value=10 unit=km/h
